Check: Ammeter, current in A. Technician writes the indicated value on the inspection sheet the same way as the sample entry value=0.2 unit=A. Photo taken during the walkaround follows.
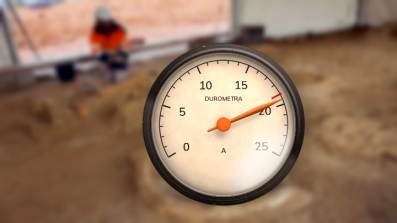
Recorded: value=19.5 unit=A
